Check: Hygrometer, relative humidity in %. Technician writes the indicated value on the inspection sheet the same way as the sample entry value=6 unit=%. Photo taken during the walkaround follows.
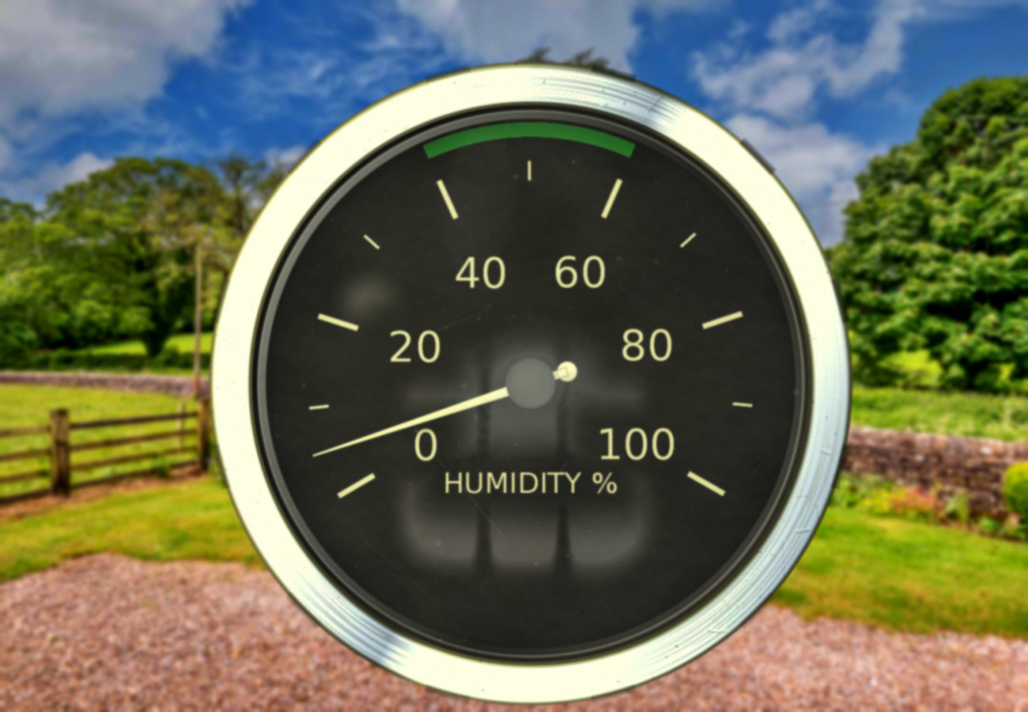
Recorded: value=5 unit=%
